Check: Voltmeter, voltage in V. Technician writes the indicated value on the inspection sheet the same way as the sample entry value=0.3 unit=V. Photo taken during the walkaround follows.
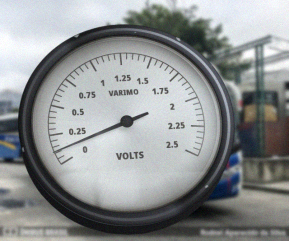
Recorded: value=0.1 unit=V
